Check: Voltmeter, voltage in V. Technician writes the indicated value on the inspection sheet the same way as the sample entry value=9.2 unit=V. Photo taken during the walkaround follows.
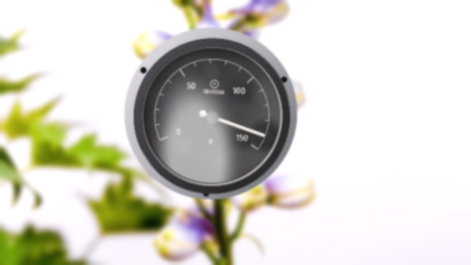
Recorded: value=140 unit=V
